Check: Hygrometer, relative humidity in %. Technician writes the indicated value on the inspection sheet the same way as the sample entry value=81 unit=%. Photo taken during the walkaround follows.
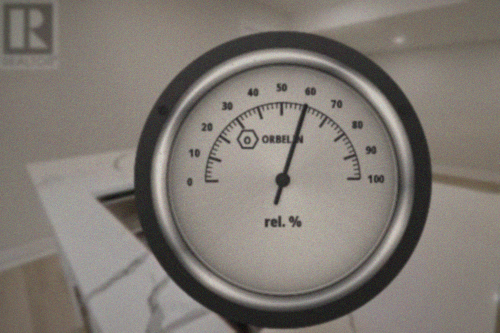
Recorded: value=60 unit=%
